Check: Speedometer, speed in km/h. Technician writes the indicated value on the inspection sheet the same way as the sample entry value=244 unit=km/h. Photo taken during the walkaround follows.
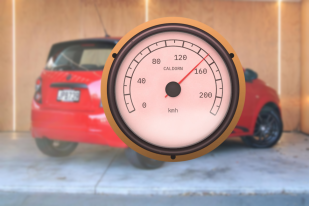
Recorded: value=150 unit=km/h
